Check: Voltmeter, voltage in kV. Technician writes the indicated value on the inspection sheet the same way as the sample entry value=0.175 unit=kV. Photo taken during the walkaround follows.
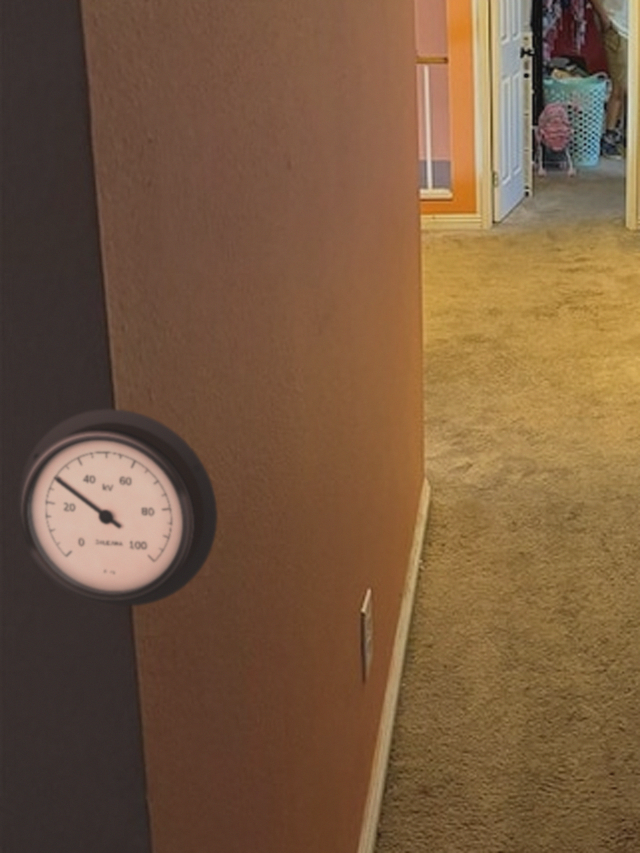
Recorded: value=30 unit=kV
